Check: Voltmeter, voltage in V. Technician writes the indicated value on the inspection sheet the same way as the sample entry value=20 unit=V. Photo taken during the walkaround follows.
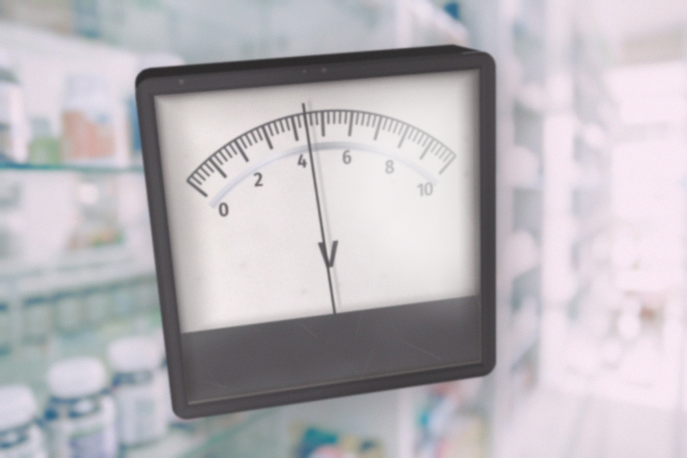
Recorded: value=4.4 unit=V
